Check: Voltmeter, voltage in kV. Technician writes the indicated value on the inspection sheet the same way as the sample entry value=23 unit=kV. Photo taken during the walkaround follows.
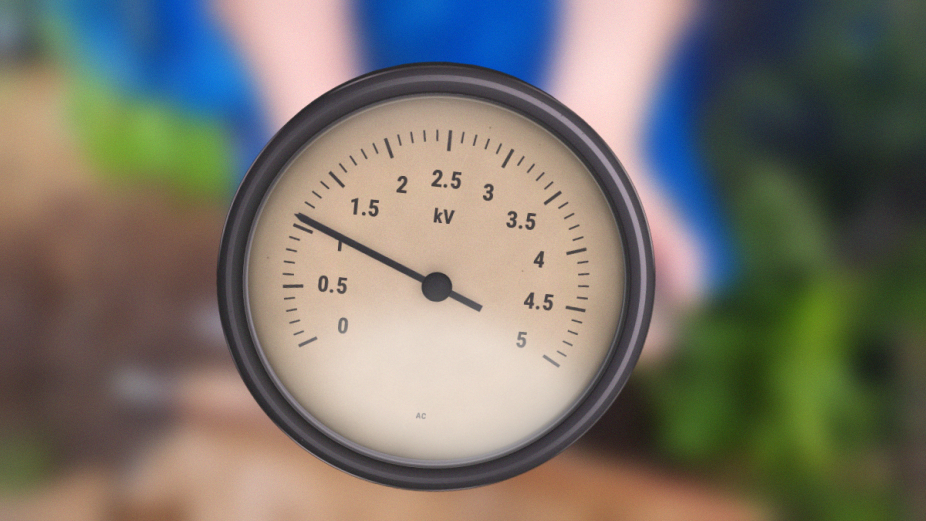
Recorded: value=1.1 unit=kV
